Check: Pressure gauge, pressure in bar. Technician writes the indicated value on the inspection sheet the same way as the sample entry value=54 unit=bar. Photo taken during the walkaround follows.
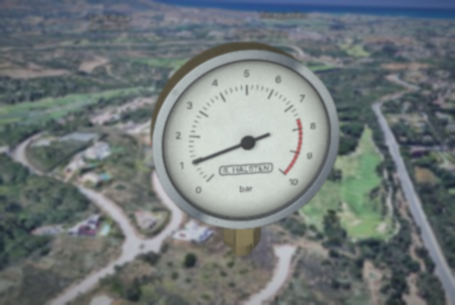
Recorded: value=1 unit=bar
